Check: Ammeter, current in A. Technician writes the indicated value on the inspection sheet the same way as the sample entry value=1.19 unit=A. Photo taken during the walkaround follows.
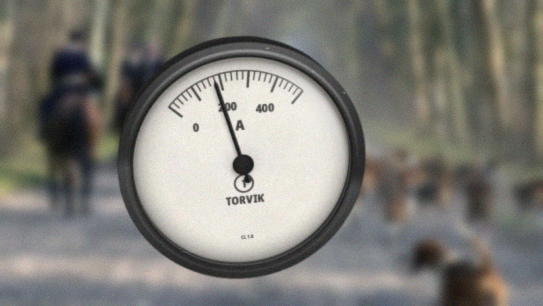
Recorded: value=180 unit=A
